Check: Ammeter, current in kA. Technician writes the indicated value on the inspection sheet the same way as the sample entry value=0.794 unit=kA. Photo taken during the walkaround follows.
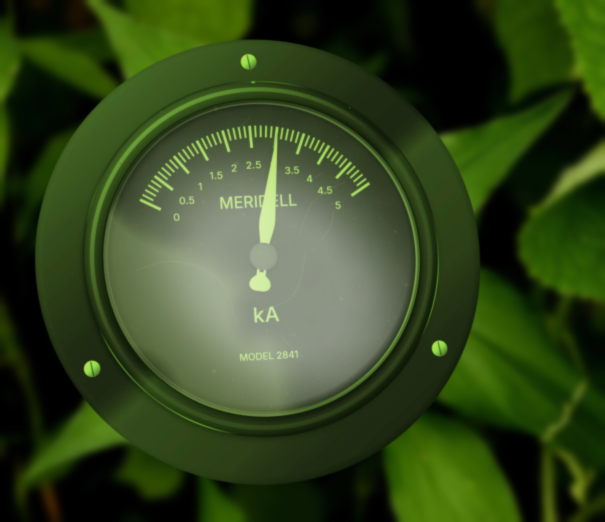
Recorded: value=3 unit=kA
